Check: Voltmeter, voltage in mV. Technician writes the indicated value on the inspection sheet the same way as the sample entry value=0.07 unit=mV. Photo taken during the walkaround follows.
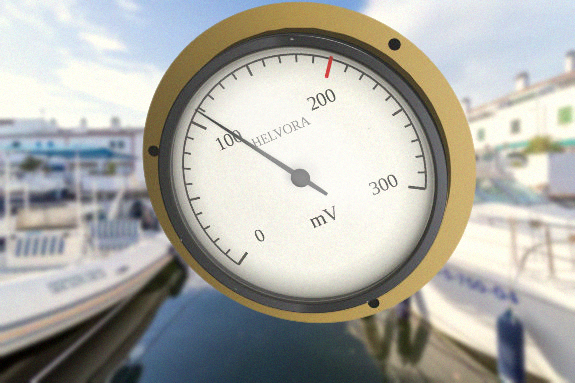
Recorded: value=110 unit=mV
